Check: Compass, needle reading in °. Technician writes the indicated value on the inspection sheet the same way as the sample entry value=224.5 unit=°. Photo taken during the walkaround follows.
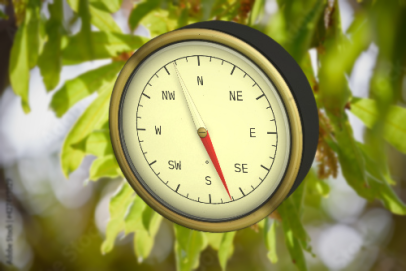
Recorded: value=160 unit=°
